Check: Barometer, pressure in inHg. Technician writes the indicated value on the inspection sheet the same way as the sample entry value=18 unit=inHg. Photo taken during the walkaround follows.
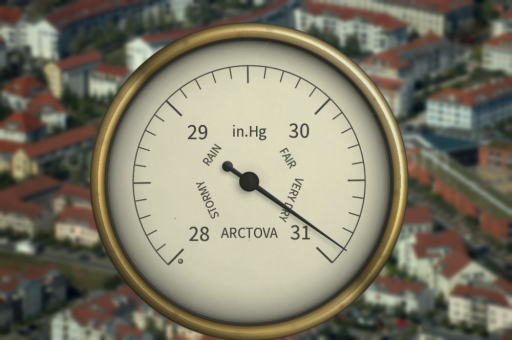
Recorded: value=30.9 unit=inHg
